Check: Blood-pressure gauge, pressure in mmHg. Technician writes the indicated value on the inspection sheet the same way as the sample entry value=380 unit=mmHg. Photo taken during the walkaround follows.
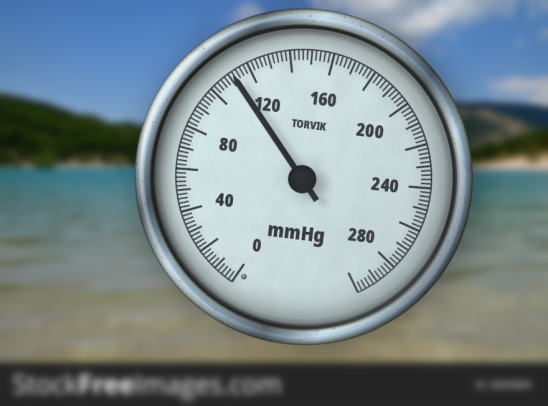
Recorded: value=112 unit=mmHg
